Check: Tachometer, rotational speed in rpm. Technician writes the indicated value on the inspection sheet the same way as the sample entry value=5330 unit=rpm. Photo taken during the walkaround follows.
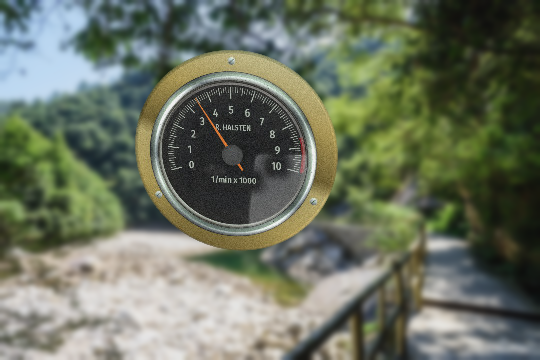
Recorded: value=3500 unit=rpm
